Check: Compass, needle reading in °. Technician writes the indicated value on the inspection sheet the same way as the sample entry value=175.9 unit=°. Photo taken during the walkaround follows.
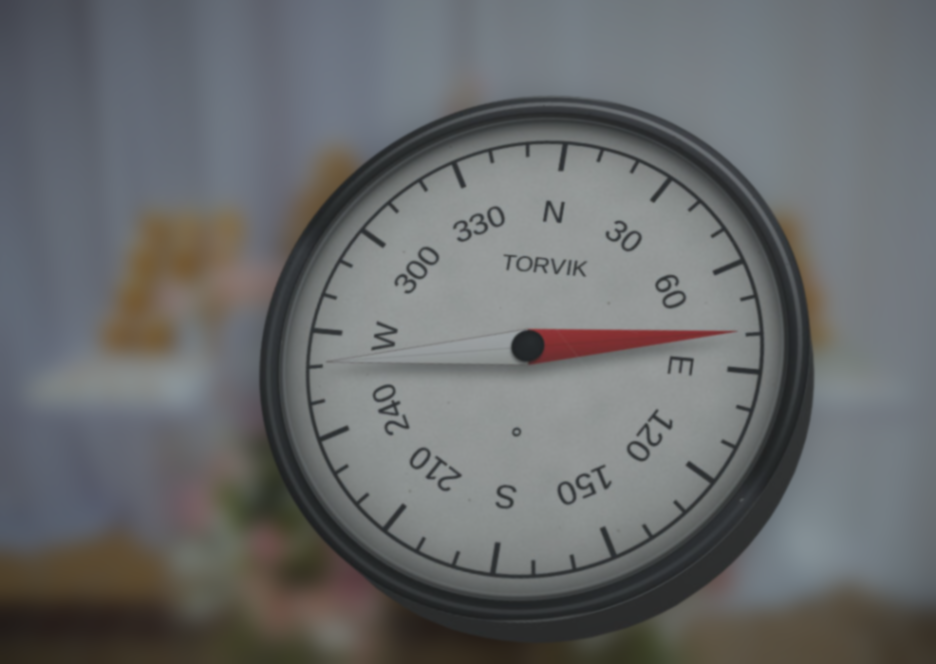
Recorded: value=80 unit=°
